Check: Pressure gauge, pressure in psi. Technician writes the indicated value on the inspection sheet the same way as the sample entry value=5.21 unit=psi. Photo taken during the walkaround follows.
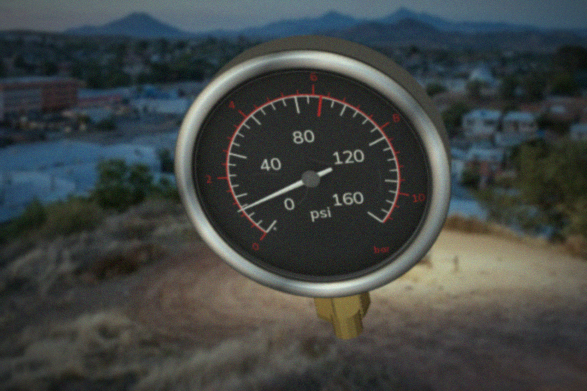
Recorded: value=15 unit=psi
